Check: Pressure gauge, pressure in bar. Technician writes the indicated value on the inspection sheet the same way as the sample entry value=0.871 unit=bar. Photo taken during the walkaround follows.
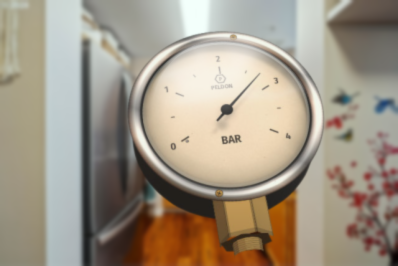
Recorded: value=2.75 unit=bar
